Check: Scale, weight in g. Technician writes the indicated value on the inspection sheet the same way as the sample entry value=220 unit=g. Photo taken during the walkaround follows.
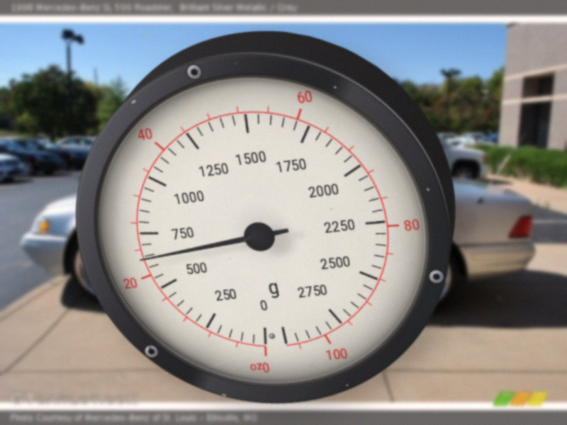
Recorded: value=650 unit=g
